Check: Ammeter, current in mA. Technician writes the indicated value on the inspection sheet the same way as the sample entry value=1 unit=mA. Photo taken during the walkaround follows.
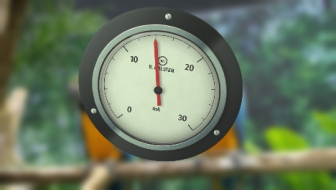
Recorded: value=14 unit=mA
